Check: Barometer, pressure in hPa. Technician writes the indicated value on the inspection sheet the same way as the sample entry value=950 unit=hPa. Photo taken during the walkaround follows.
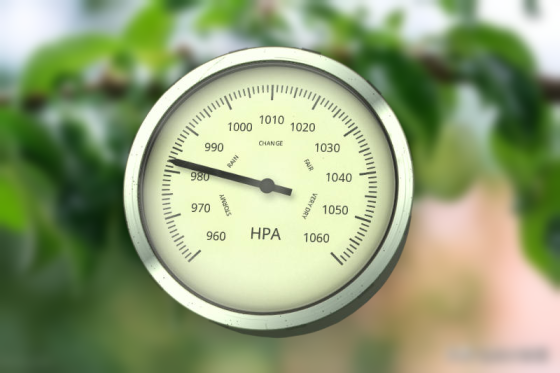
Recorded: value=982 unit=hPa
